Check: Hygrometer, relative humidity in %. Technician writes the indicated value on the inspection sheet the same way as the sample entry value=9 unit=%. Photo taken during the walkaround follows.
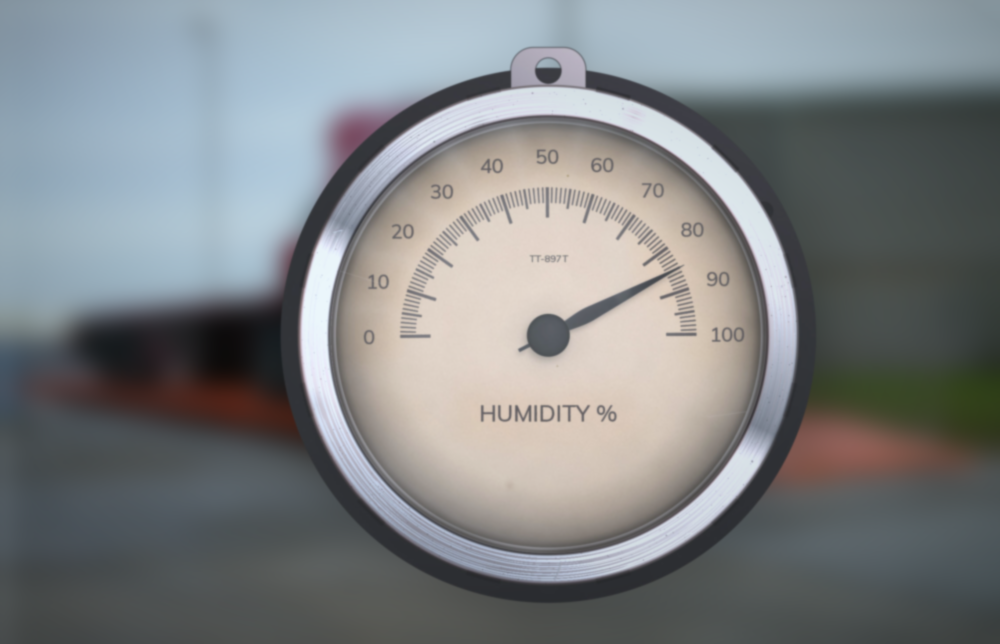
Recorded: value=85 unit=%
